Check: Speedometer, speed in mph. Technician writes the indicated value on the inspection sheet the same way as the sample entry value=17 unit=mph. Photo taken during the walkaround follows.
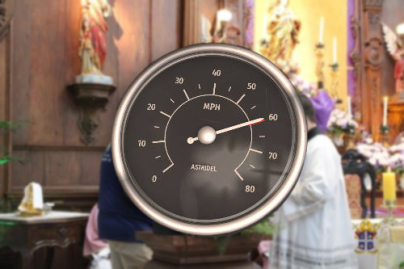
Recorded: value=60 unit=mph
